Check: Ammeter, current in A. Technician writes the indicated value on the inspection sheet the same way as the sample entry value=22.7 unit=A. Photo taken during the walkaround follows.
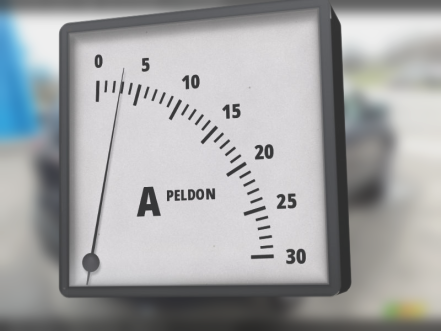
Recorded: value=3 unit=A
